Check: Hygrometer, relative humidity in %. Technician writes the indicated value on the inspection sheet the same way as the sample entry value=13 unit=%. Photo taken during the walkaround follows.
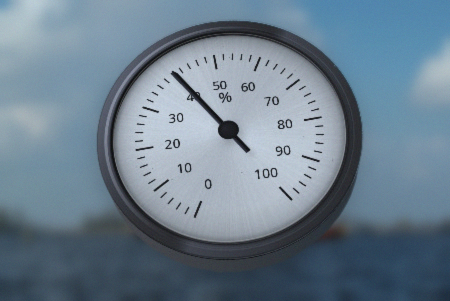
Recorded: value=40 unit=%
